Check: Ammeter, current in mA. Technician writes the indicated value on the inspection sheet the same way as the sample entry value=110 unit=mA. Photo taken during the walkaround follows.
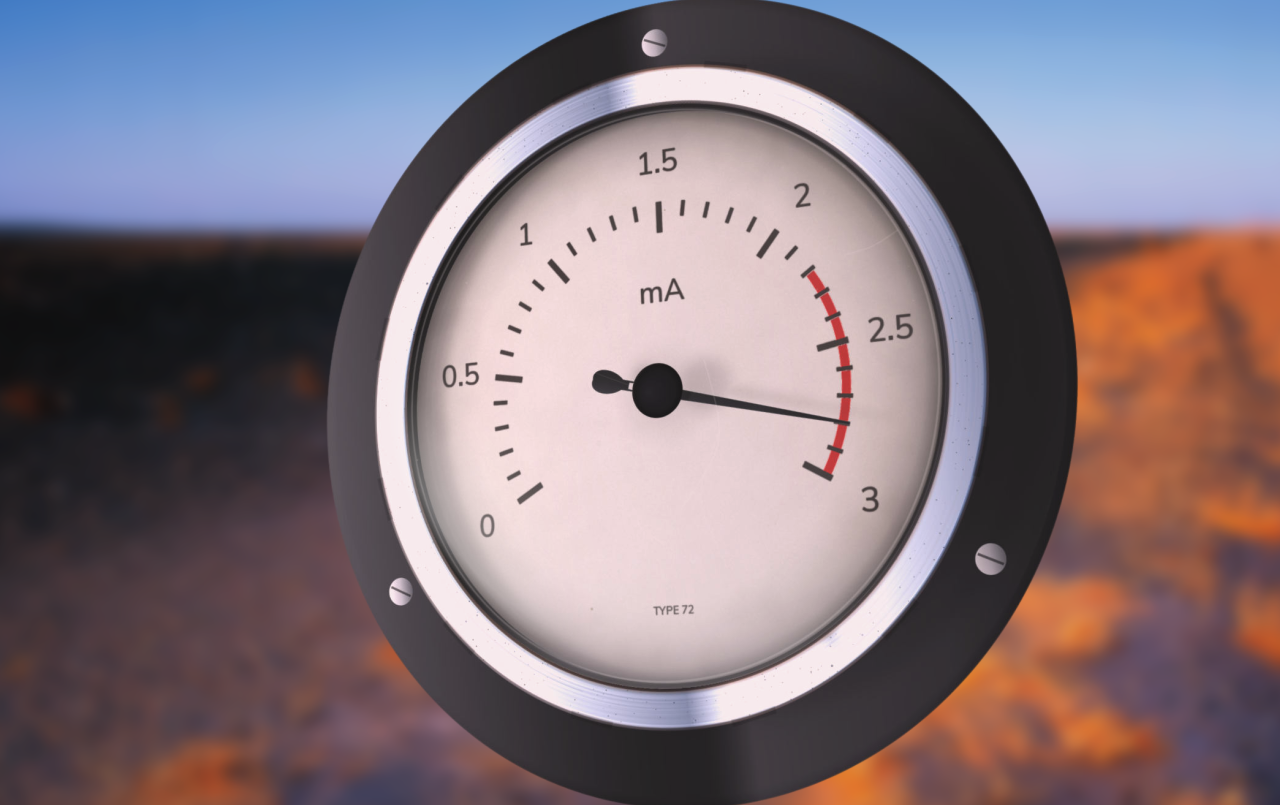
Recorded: value=2.8 unit=mA
